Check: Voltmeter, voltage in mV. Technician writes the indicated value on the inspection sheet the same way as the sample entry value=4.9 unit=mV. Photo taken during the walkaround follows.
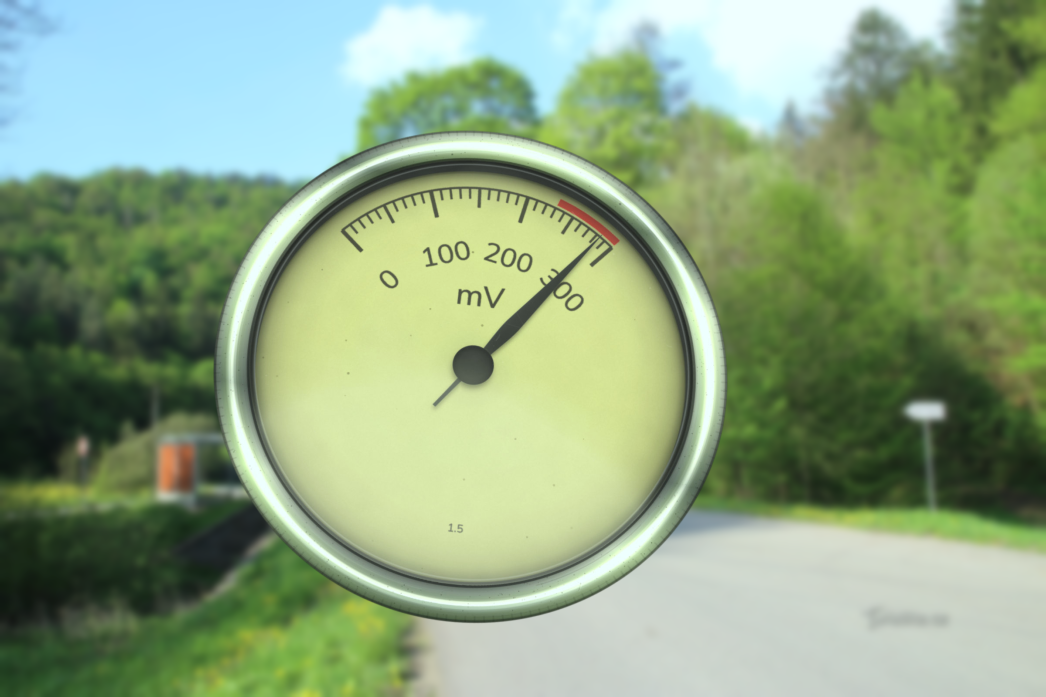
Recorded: value=285 unit=mV
